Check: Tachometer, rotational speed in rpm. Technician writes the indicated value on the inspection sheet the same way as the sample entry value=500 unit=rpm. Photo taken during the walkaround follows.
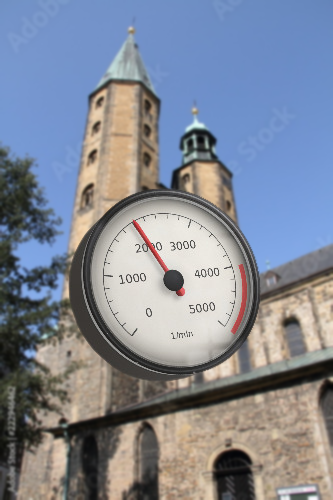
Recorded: value=2000 unit=rpm
